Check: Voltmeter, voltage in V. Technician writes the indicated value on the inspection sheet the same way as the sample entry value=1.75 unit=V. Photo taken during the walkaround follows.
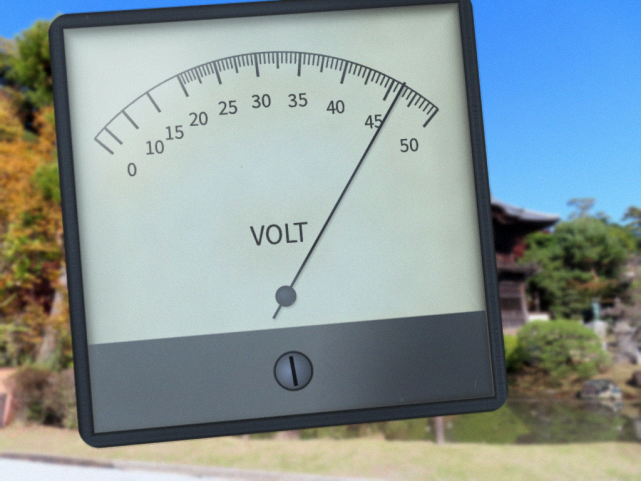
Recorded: value=46 unit=V
